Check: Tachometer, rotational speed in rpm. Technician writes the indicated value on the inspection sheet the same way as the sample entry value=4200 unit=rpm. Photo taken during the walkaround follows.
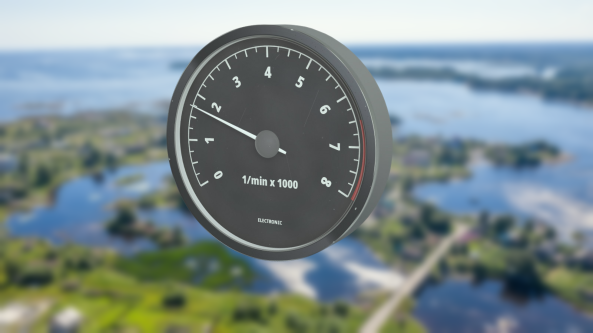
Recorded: value=1750 unit=rpm
